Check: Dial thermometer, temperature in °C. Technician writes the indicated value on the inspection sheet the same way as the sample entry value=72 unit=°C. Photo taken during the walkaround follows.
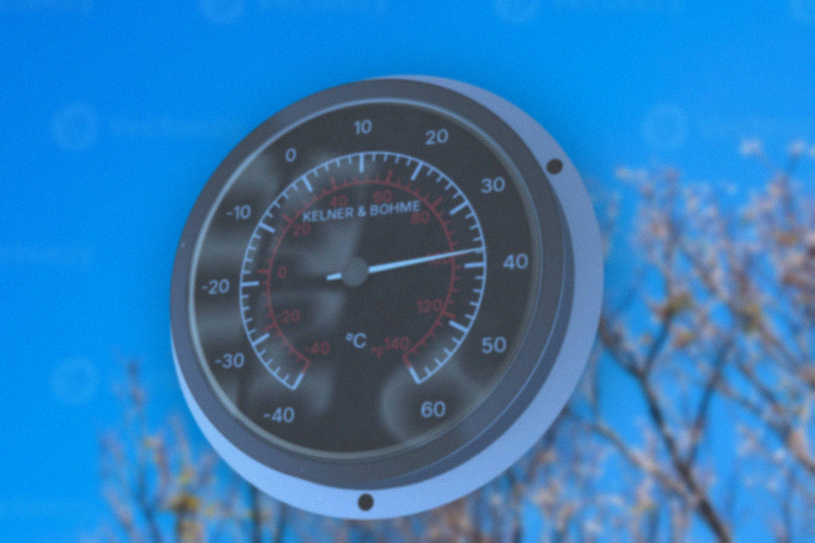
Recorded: value=38 unit=°C
